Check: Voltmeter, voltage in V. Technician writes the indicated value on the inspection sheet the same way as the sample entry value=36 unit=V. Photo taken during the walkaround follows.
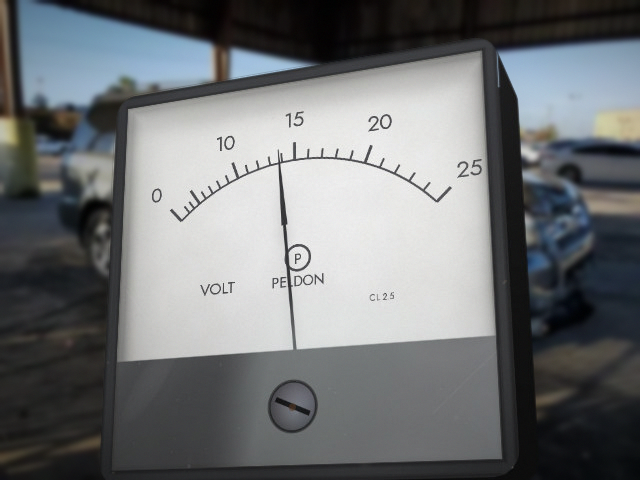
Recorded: value=14 unit=V
